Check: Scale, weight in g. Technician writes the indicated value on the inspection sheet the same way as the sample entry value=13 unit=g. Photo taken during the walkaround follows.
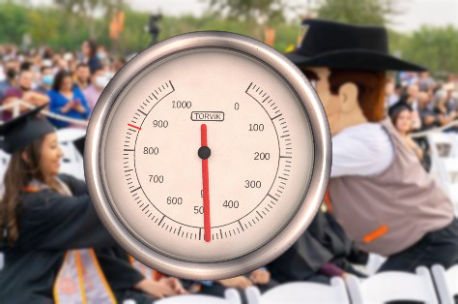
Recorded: value=480 unit=g
